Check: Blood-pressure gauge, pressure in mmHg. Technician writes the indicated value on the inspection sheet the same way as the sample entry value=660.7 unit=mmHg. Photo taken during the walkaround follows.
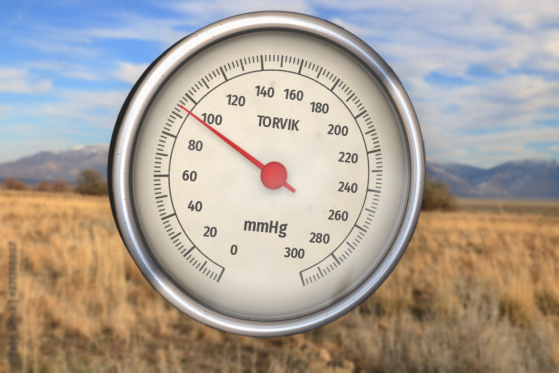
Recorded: value=94 unit=mmHg
